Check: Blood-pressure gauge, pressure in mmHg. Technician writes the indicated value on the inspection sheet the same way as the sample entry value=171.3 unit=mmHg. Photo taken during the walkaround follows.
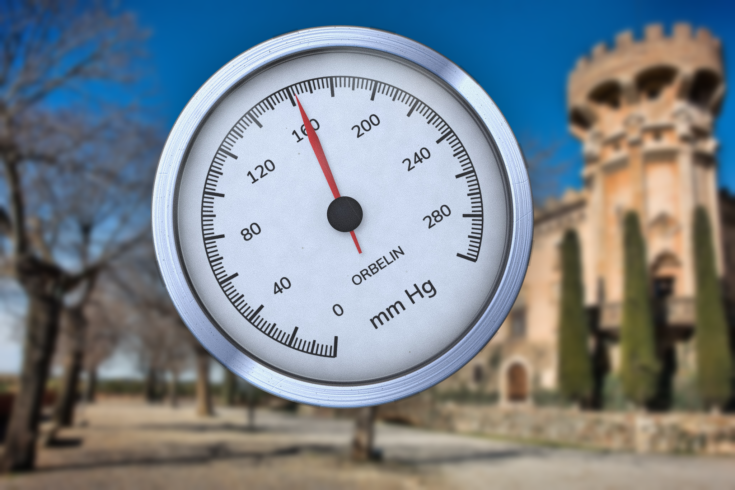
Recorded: value=162 unit=mmHg
